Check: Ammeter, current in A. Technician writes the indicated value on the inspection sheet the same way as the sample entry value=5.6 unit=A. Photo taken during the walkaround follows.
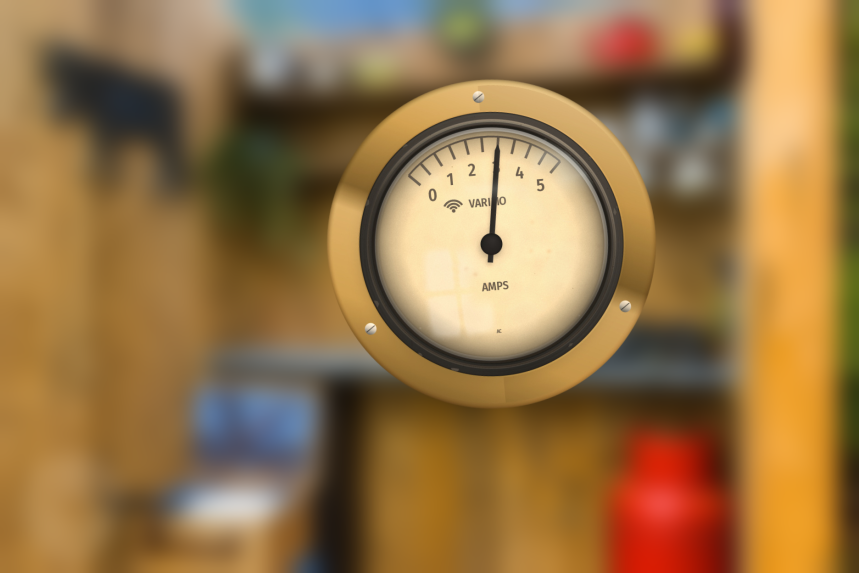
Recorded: value=3 unit=A
